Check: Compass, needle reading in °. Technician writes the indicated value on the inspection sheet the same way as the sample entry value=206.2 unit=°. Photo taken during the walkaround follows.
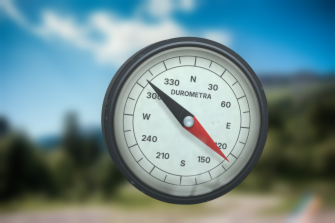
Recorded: value=127.5 unit=°
